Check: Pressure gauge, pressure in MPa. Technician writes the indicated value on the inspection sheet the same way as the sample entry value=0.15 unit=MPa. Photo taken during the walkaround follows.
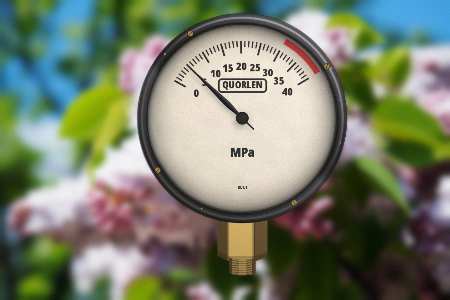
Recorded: value=5 unit=MPa
